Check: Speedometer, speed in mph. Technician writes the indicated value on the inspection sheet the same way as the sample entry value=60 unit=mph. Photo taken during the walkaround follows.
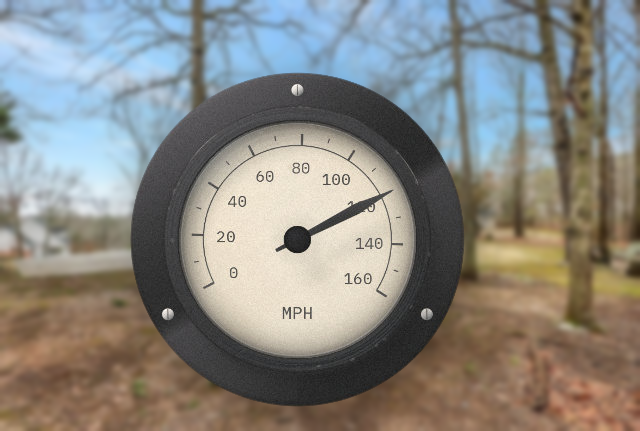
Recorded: value=120 unit=mph
